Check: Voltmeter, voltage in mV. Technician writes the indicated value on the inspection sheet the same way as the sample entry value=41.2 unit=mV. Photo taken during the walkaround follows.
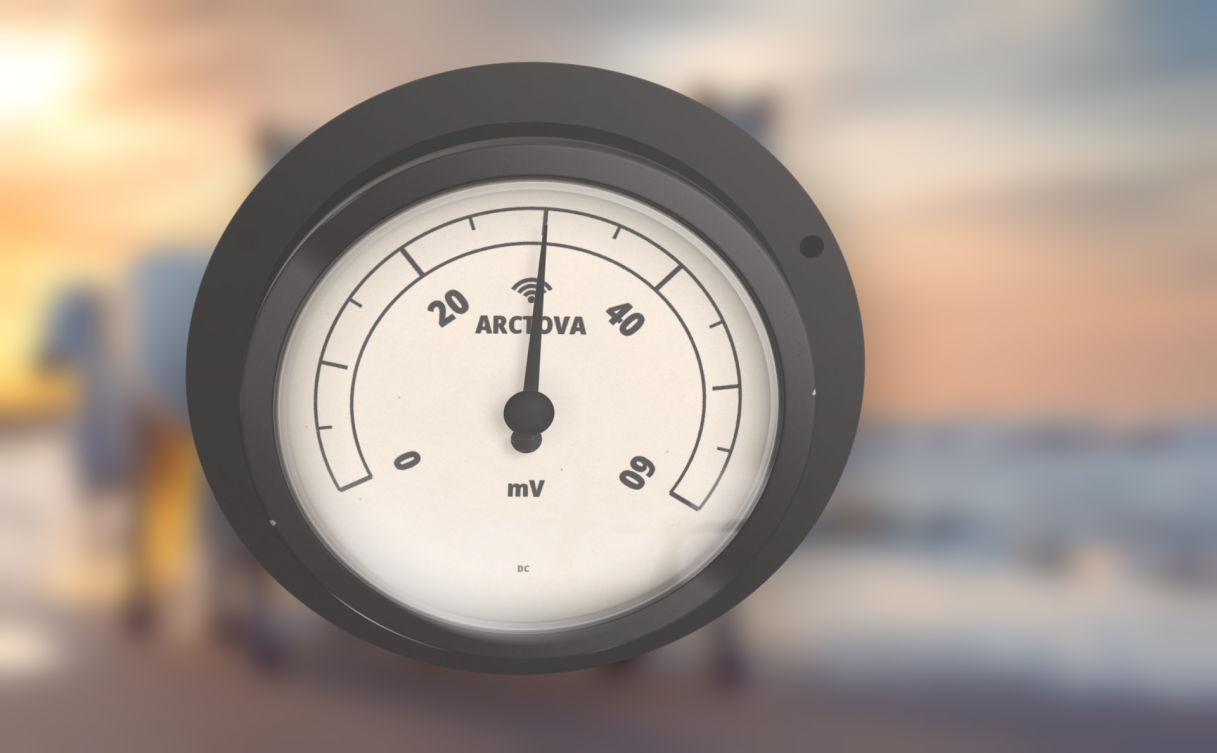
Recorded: value=30 unit=mV
